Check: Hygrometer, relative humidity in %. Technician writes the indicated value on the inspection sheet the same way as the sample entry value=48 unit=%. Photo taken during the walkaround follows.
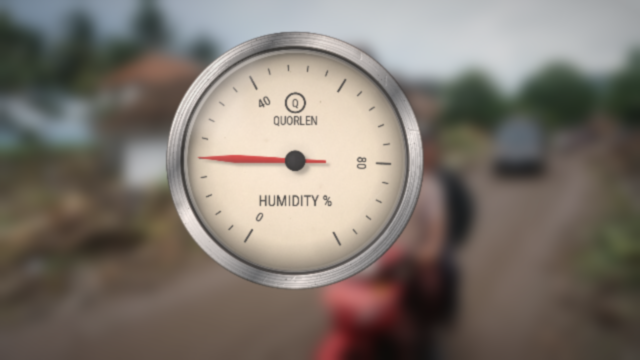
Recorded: value=20 unit=%
